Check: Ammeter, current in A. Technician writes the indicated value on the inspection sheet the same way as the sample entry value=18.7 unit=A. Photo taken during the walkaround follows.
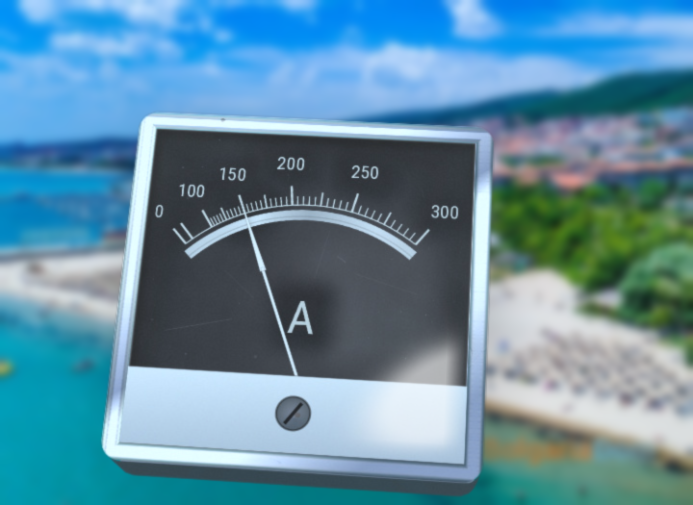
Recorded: value=150 unit=A
